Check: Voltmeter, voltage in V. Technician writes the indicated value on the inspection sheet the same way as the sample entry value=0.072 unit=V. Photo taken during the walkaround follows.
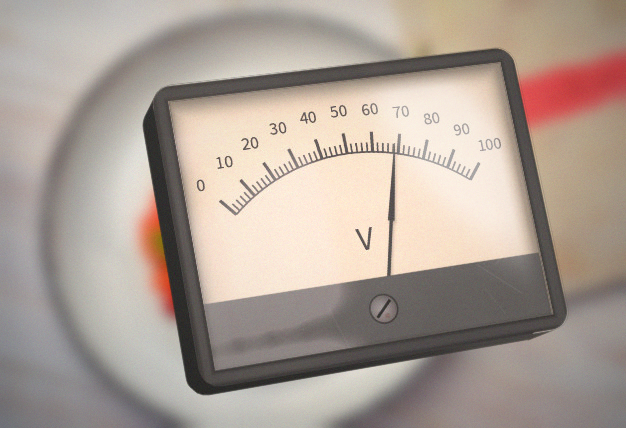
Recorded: value=68 unit=V
